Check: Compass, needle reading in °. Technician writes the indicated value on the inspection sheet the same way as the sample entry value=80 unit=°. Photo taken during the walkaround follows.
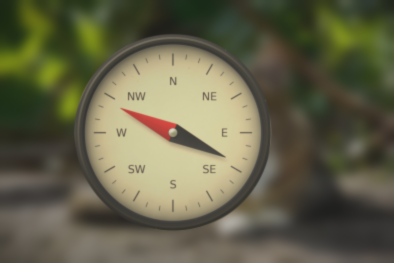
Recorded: value=295 unit=°
